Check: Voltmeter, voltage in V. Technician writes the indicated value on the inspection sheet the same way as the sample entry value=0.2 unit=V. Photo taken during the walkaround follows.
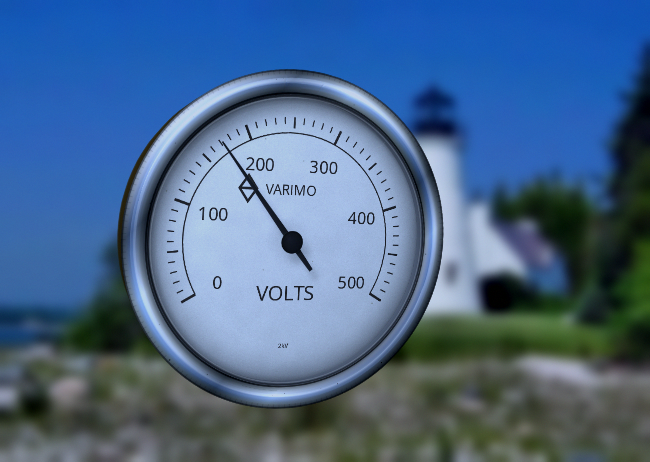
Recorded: value=170 unit=V
